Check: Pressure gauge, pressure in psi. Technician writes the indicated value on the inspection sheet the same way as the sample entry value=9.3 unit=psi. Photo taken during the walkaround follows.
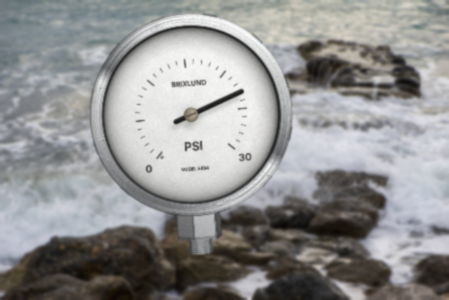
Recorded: value=23 unit=psi
